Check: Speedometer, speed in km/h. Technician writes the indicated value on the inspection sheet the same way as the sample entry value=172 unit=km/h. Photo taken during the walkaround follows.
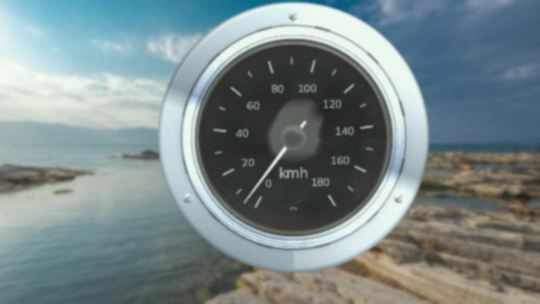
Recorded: value=5 unit=km/h
